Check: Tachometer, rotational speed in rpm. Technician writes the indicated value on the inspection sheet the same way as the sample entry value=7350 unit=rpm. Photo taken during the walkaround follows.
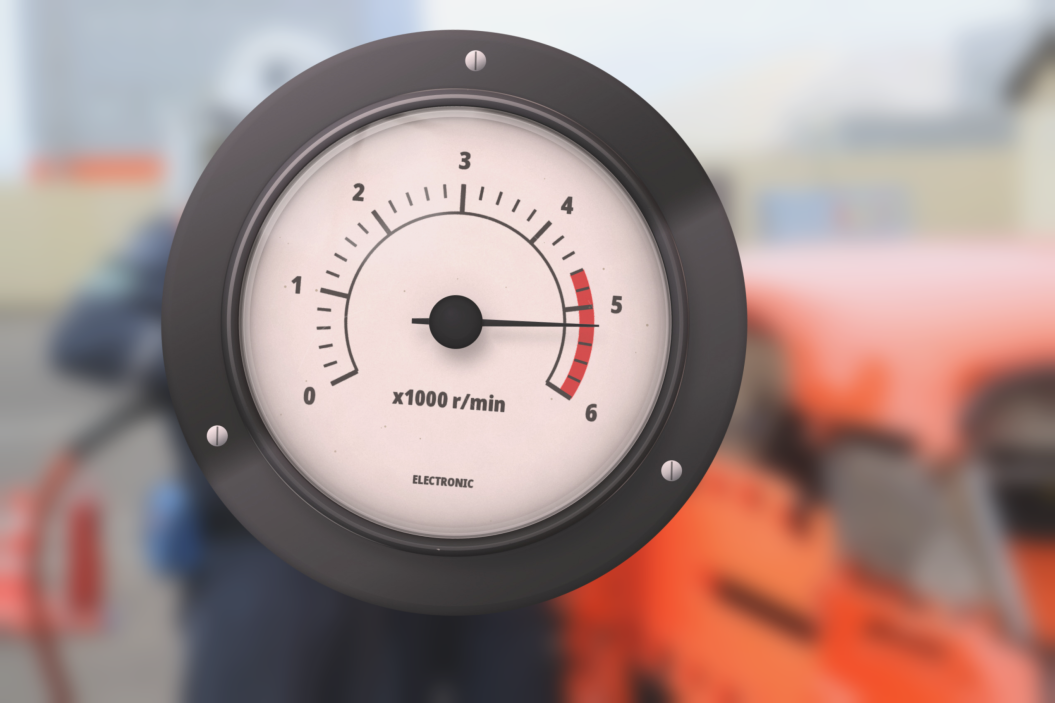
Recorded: value=5200 unit=rpm
